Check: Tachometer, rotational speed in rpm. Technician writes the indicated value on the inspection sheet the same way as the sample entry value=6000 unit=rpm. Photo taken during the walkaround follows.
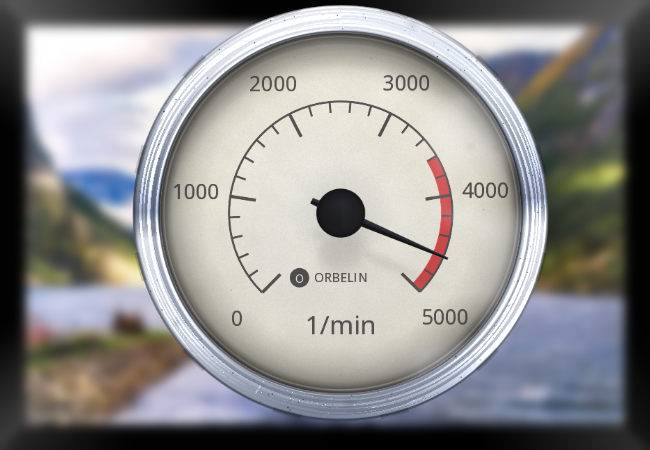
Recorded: value=4600 unit=rpm
